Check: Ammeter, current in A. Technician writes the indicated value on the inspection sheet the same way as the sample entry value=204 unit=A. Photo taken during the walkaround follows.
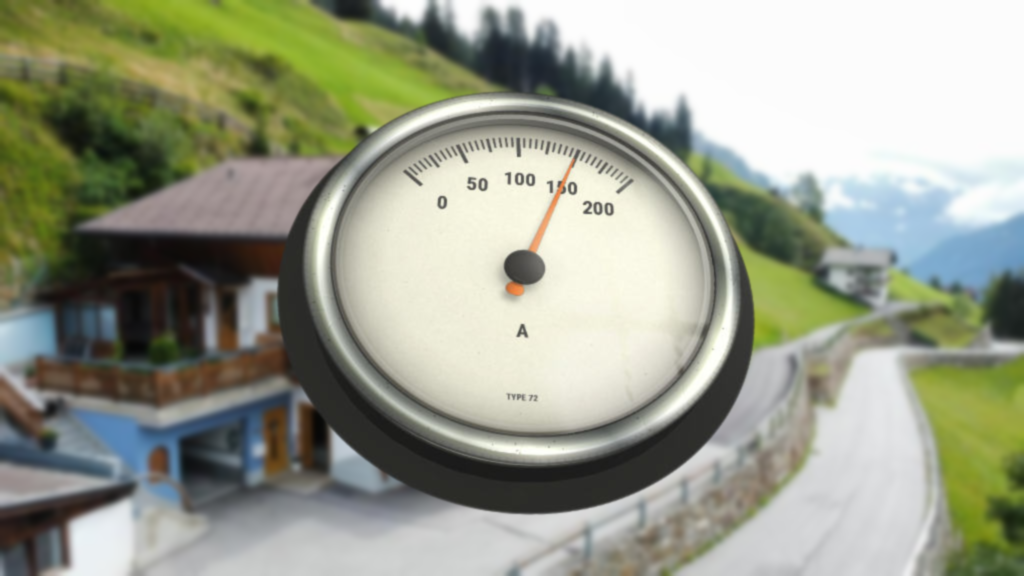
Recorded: value=150 unit=A
